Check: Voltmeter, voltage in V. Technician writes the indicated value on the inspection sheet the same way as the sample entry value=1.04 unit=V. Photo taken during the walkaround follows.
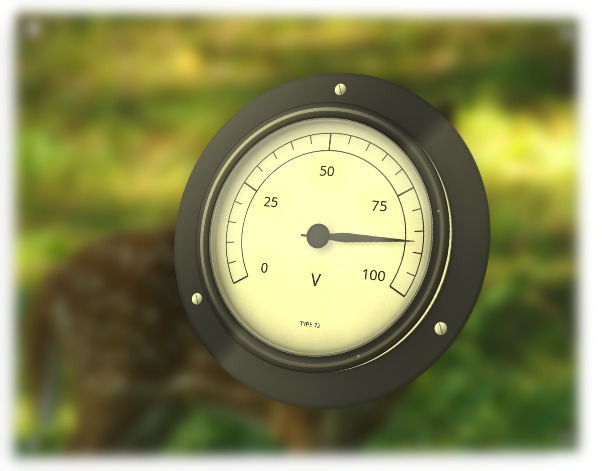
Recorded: value=87.5 unit=V
